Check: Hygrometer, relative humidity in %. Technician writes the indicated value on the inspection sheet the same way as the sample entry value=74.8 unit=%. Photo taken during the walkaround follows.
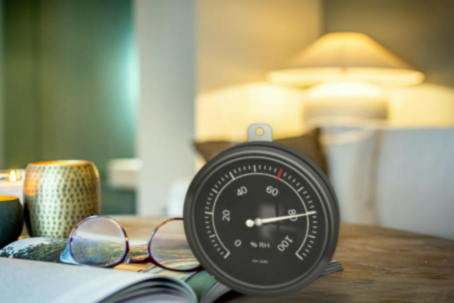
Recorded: value=80 unit=%
